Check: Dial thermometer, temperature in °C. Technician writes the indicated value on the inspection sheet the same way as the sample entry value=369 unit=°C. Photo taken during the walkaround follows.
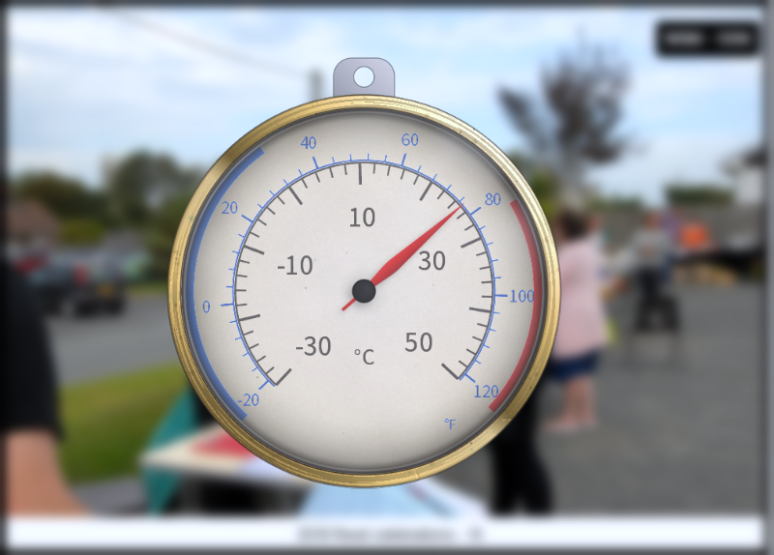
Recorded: value=25 unit=°C
